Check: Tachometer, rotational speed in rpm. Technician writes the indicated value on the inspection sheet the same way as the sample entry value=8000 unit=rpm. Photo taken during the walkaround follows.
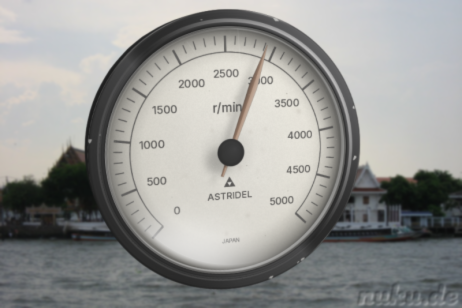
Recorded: value=2900 unit=rpm
